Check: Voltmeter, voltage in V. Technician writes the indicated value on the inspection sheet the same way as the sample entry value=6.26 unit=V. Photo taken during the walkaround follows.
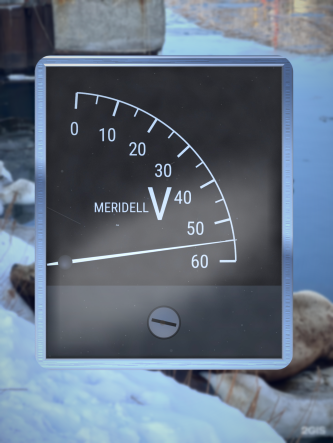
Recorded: value=55 unit=V
